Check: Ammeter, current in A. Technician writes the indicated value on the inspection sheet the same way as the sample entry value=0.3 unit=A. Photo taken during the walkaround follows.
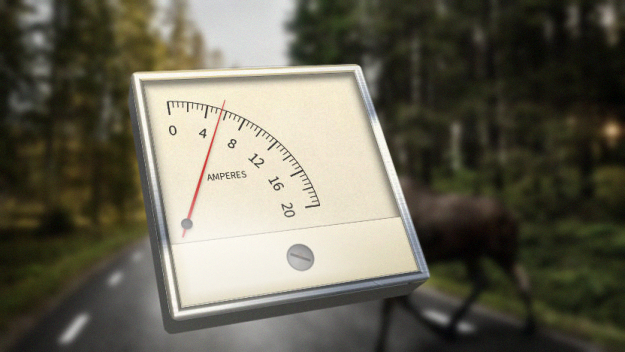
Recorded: value=5.5 unit=A
